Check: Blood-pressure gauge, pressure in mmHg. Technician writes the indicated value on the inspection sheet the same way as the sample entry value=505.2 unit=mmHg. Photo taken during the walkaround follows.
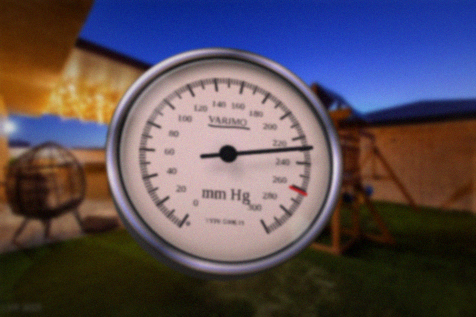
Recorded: value=230 unit=mmHg
